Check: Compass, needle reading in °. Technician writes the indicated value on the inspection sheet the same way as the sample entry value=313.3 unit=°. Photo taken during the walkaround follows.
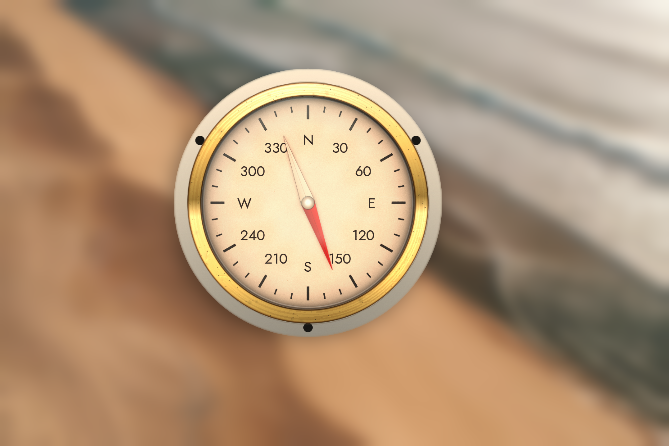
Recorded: value=160 unit=°
